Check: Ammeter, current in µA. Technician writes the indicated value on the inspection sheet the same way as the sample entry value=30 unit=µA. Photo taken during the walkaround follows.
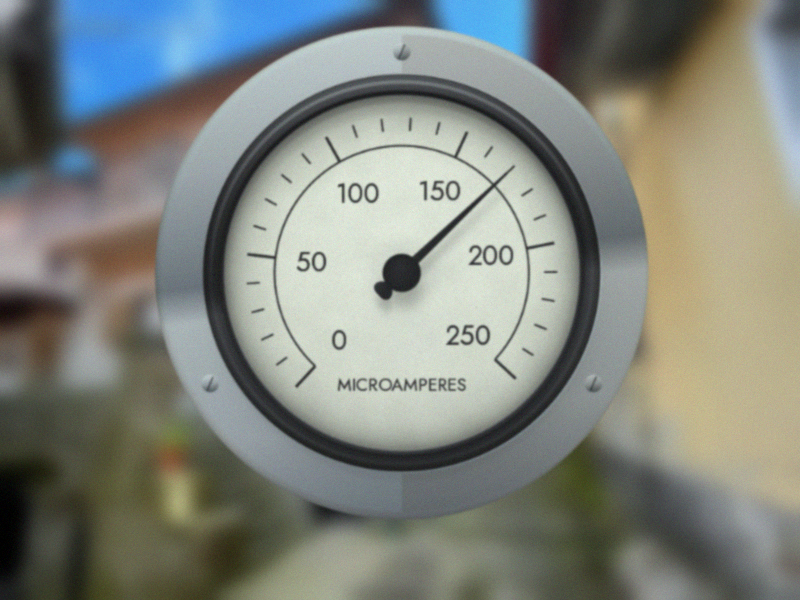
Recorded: value=170 unit=µA
